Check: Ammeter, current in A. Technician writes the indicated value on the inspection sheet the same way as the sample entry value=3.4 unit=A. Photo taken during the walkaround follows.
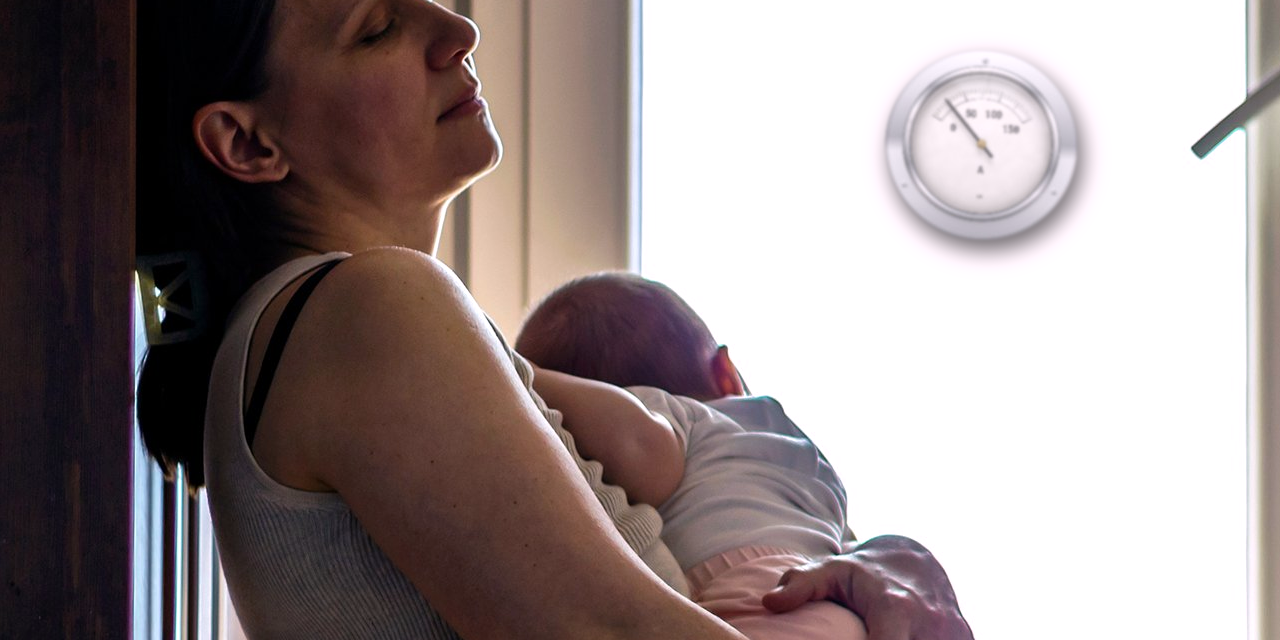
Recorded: value=25 unit=A
